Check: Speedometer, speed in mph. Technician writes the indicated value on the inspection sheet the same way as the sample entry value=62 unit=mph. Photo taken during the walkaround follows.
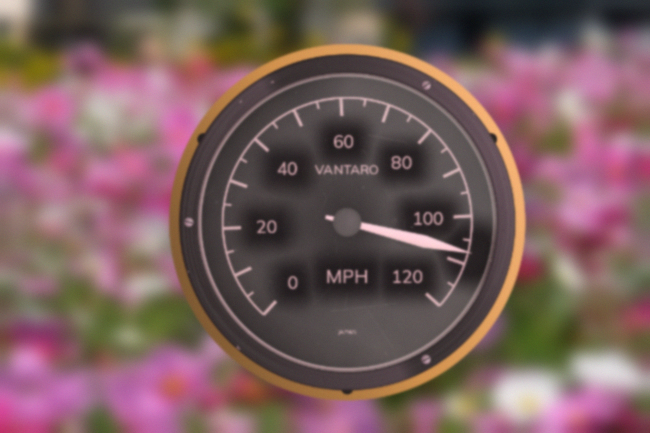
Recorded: value=107.5 unit=mph
